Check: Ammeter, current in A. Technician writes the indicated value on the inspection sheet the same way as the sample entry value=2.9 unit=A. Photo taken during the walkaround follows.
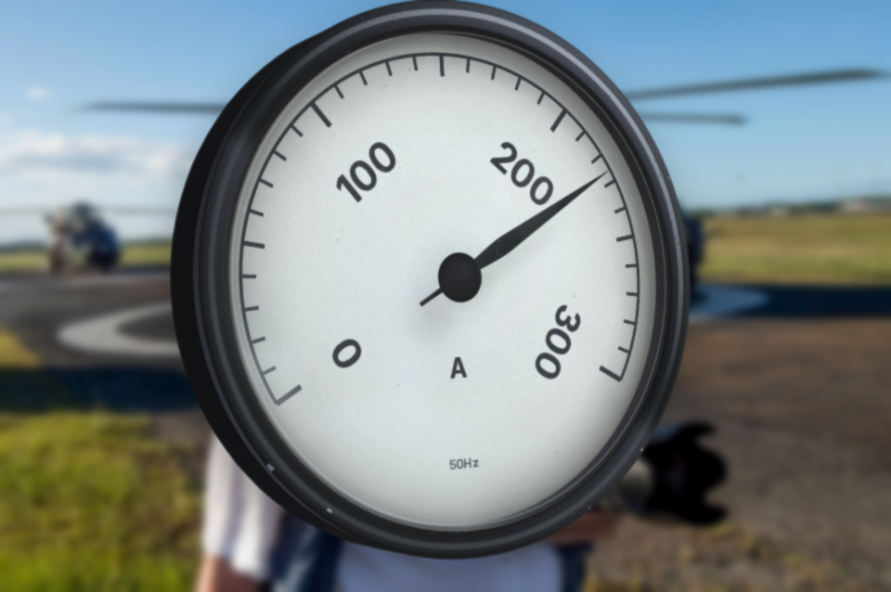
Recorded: value=225 unit=A
